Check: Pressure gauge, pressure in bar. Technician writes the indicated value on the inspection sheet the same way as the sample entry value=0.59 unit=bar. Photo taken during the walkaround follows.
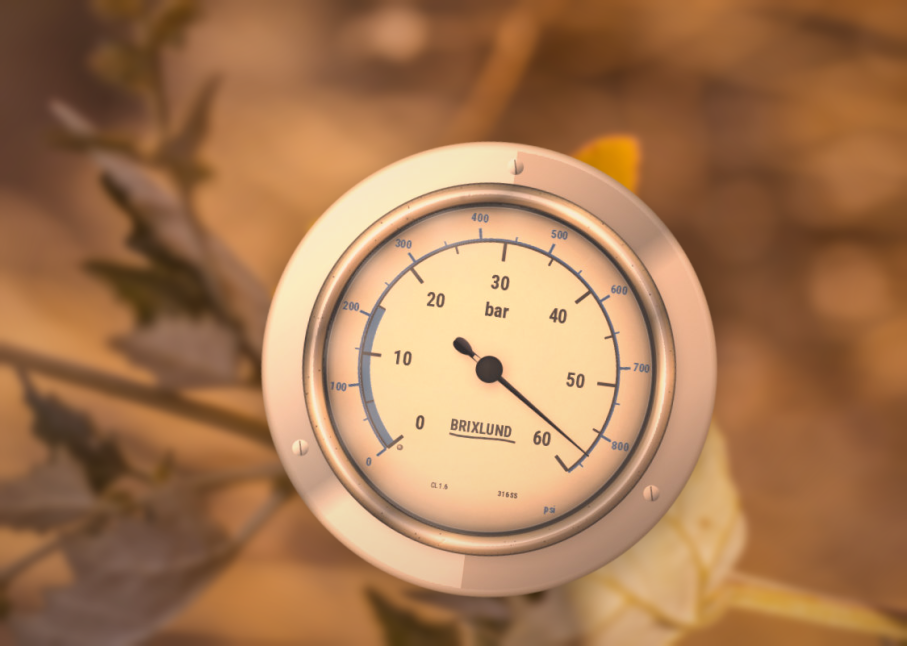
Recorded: value=57.5 unit=bar
